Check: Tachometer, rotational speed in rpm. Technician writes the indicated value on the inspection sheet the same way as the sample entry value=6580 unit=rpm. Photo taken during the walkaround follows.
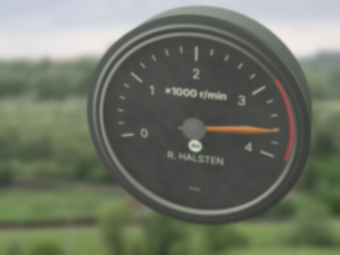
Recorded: value=3600 unit=rpm
